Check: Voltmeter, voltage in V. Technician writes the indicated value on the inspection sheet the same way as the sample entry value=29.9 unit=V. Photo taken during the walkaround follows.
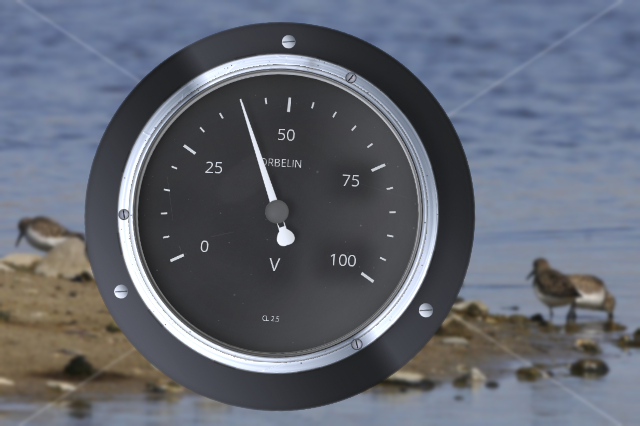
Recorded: value=40 unit=V
